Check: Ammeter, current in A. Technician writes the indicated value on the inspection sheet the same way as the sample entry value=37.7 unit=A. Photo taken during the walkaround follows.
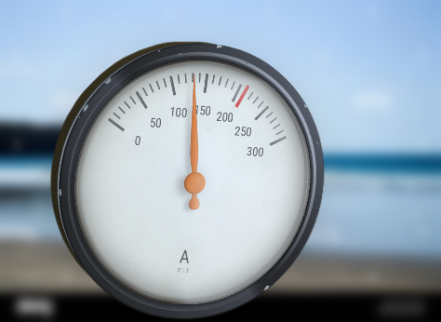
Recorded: value=130 unit=A
